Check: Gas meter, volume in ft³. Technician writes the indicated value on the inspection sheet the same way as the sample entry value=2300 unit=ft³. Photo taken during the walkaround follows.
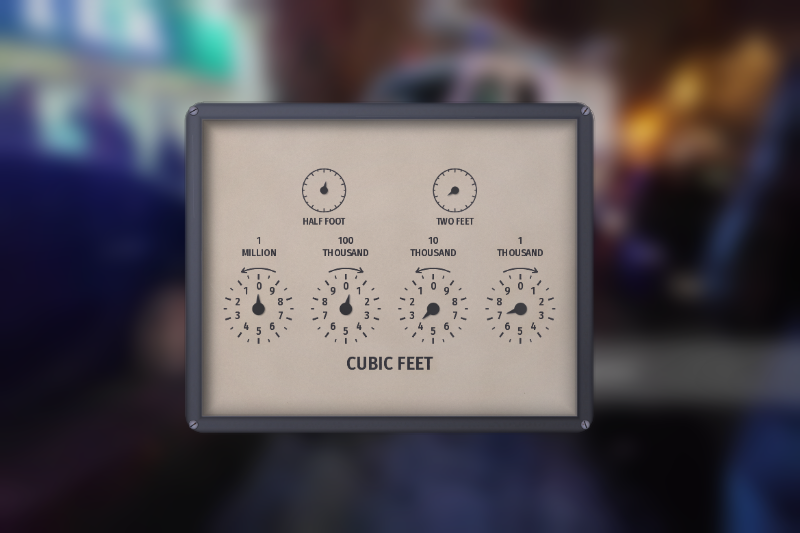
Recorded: value=3700 unit=ft³
